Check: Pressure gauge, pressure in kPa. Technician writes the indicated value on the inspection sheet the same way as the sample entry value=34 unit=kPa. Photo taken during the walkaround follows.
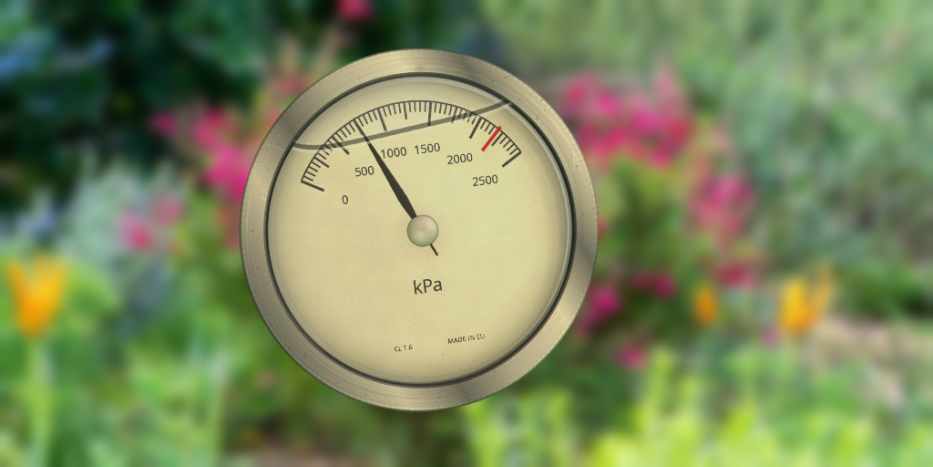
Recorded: value=750 unit=kPa
